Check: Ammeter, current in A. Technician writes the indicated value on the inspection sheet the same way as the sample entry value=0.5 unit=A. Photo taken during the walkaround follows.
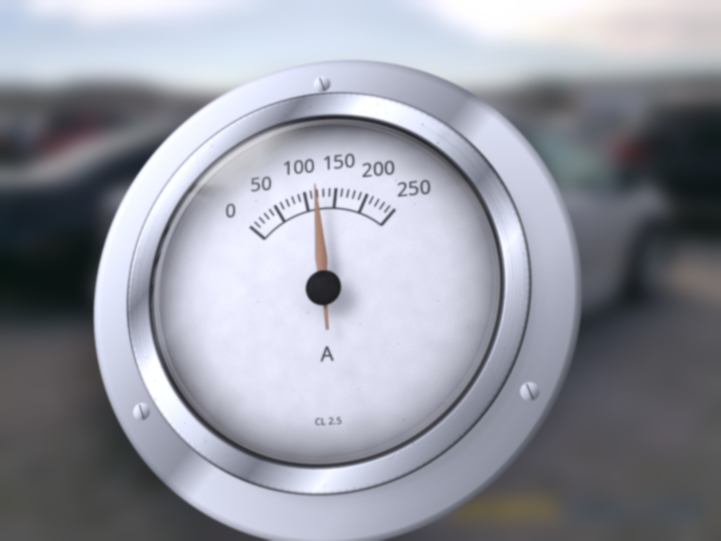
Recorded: value=120 unit=A
